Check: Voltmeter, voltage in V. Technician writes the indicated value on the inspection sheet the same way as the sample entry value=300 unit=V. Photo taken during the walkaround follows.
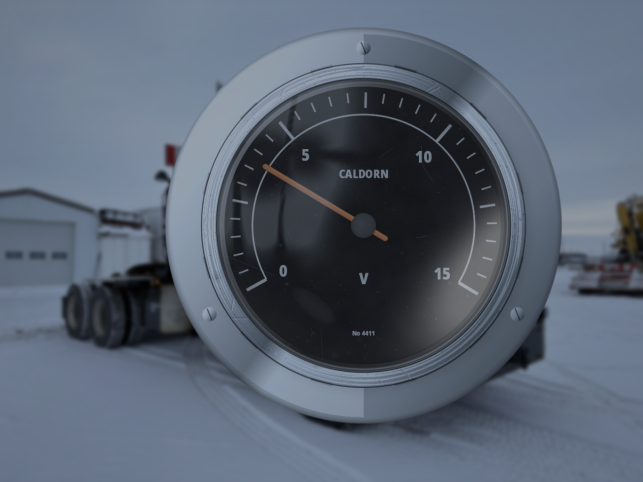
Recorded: value=3.75 unit=V
